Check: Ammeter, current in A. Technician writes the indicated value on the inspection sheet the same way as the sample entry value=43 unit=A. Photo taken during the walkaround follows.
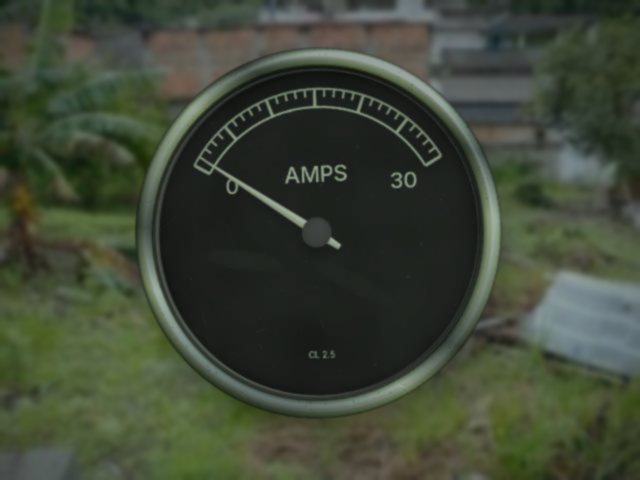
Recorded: value=1 unit=A
